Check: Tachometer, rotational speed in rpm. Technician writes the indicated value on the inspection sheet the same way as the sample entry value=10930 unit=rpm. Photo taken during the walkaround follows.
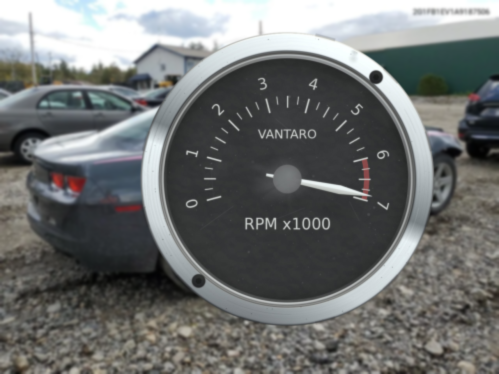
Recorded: value=6875 unit=rpm
